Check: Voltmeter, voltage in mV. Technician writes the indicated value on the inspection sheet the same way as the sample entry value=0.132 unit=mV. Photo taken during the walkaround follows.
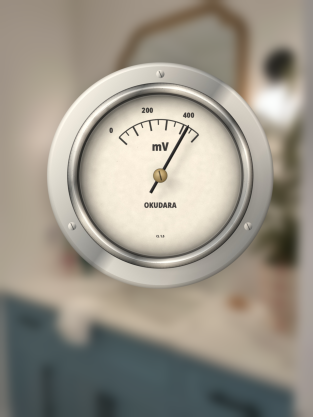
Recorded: value=425 unit=mV
